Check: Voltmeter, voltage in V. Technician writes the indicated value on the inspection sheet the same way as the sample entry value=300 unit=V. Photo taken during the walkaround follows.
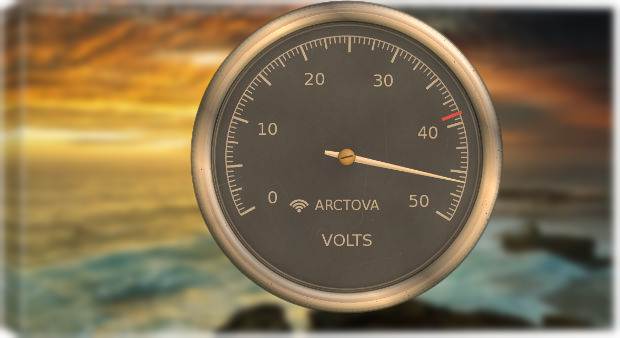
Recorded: value=46 unit=V
